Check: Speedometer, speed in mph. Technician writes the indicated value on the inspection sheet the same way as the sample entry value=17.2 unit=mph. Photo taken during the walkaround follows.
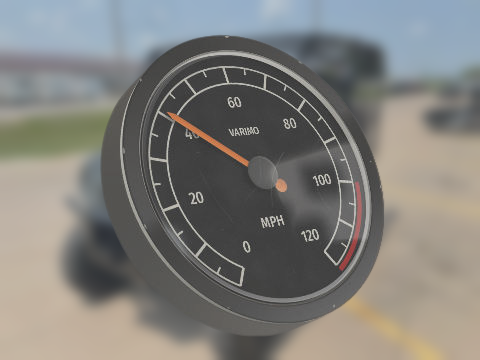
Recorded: value=40 unit=mph
